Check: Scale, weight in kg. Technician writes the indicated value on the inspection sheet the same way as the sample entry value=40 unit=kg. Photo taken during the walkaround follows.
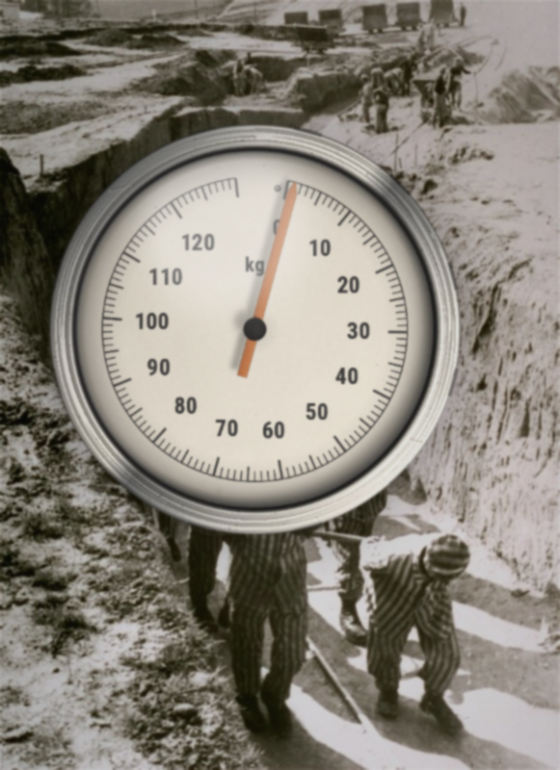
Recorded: value=1 unit=kg
